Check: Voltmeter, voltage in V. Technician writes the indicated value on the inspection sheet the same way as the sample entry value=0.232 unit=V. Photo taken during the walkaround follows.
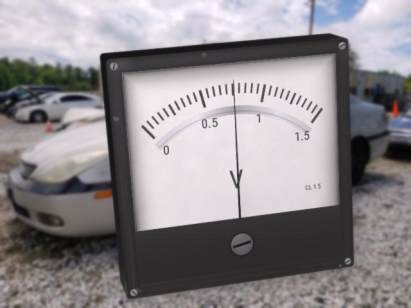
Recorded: value=0.75 unit=V
